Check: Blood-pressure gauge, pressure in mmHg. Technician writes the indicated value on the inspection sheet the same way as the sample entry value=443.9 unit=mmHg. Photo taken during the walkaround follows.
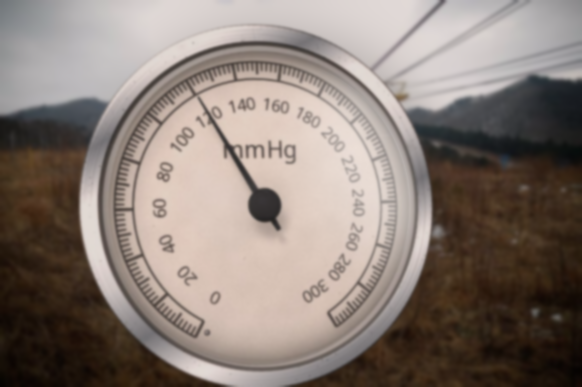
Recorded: value=120 unit=mmHg
